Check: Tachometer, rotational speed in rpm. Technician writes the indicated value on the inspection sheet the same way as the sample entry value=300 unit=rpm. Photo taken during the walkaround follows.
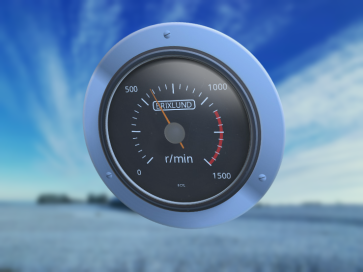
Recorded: value=600 unit=rpm
